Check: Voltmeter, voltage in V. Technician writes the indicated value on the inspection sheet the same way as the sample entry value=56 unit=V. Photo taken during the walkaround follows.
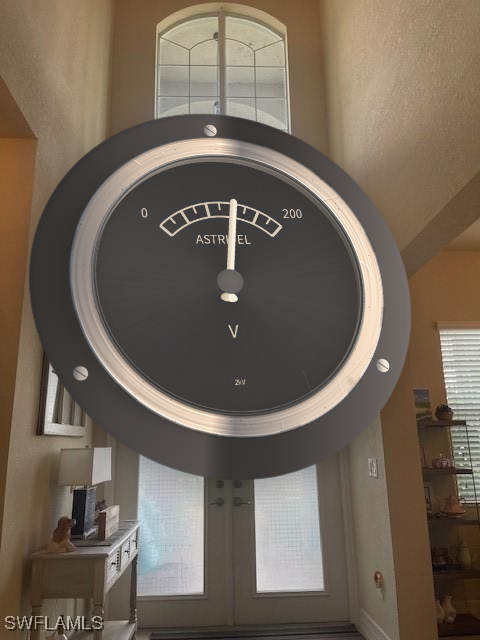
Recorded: value=120 unit=V
